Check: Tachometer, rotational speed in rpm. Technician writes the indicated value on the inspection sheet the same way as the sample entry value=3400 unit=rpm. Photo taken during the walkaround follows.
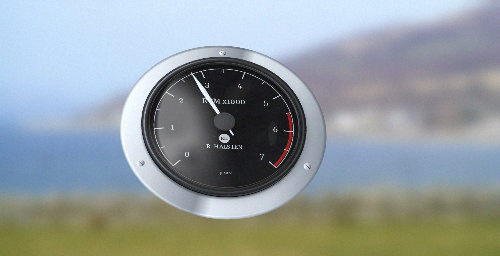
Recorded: value=2750 unit=rpm
